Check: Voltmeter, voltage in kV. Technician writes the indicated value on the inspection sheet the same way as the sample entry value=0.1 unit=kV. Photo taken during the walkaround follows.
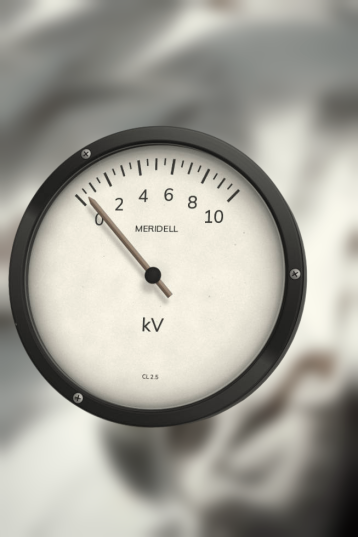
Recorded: value=0.5 unit=kV
